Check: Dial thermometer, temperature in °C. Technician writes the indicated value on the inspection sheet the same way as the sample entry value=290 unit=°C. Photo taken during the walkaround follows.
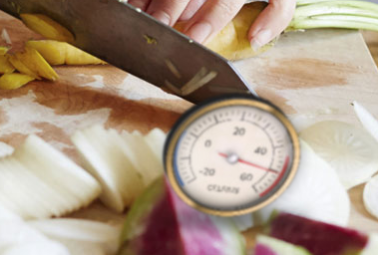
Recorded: value=50 unit=°C
